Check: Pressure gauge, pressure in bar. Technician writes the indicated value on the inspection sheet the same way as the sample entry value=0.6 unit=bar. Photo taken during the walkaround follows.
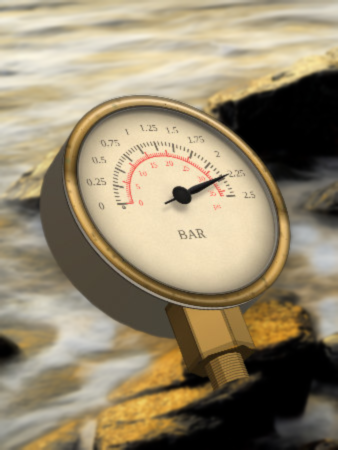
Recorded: value=2.25 unit=bar
